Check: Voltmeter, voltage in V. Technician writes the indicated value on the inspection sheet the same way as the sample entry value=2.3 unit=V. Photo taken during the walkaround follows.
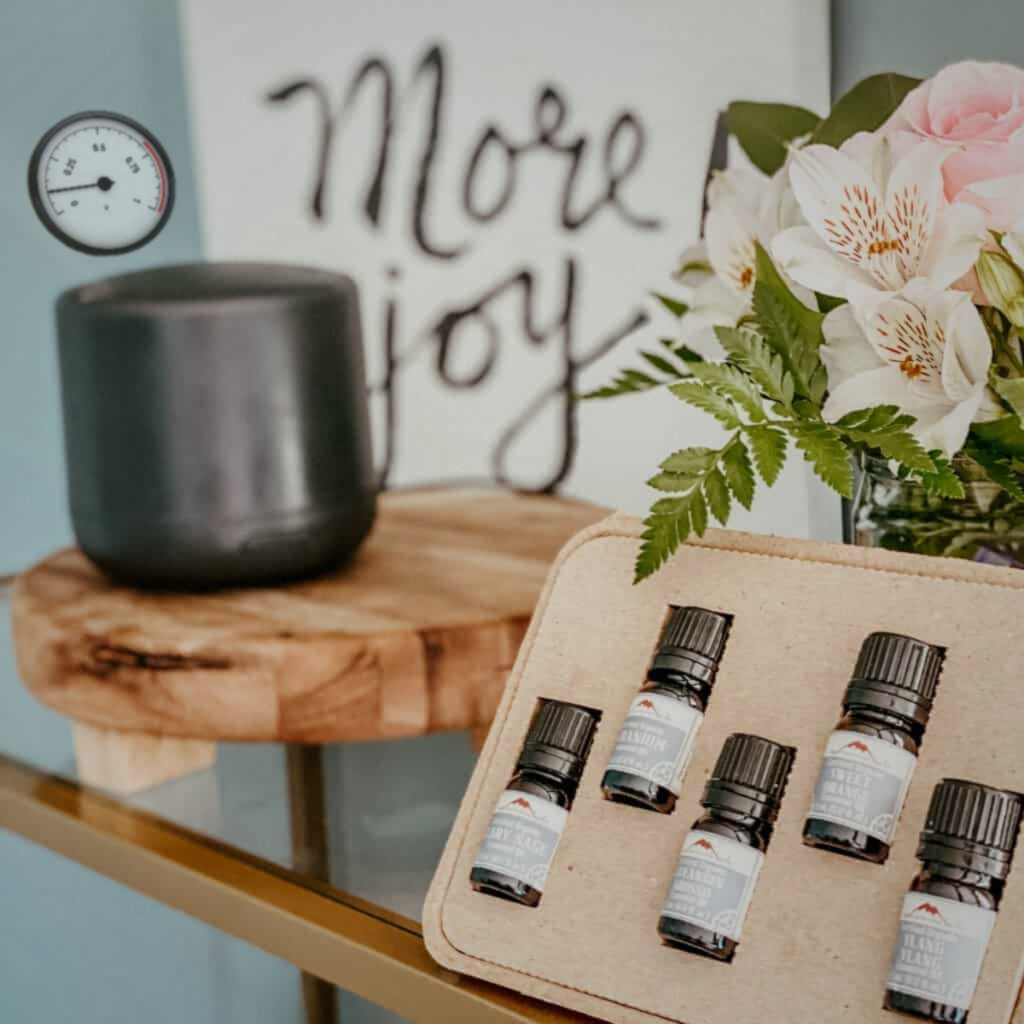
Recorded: value=0.1 unit=V
